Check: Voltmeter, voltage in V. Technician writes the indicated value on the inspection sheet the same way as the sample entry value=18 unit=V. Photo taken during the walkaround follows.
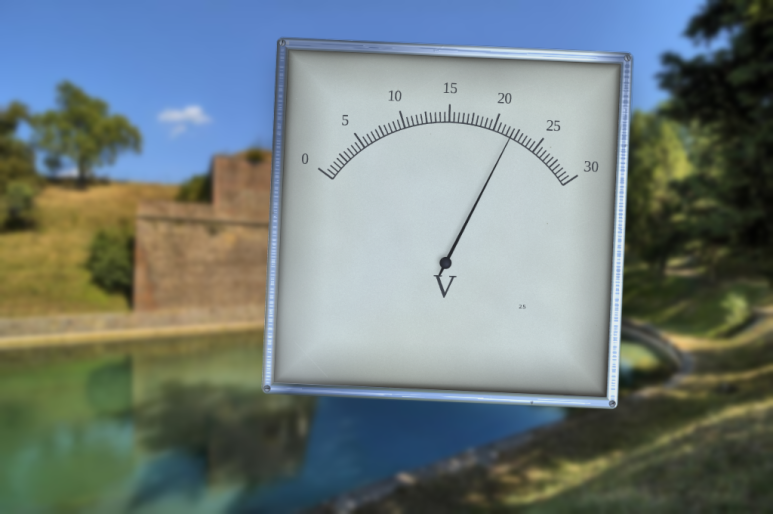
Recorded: value=22 unit=V
